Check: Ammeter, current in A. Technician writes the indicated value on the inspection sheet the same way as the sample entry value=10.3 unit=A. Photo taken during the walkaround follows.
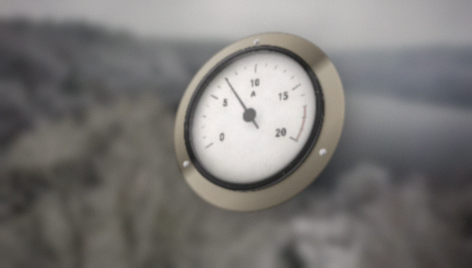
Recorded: value=7 unit=A
